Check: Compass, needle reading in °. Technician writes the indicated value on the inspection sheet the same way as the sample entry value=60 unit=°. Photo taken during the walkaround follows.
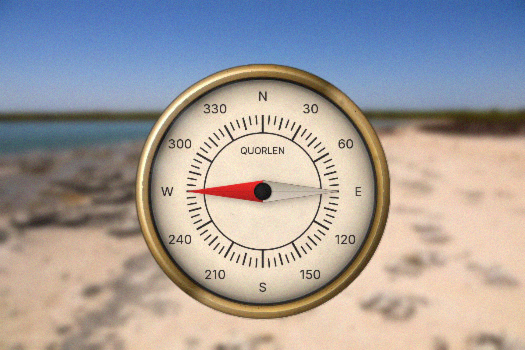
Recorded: value=270 unit=°
